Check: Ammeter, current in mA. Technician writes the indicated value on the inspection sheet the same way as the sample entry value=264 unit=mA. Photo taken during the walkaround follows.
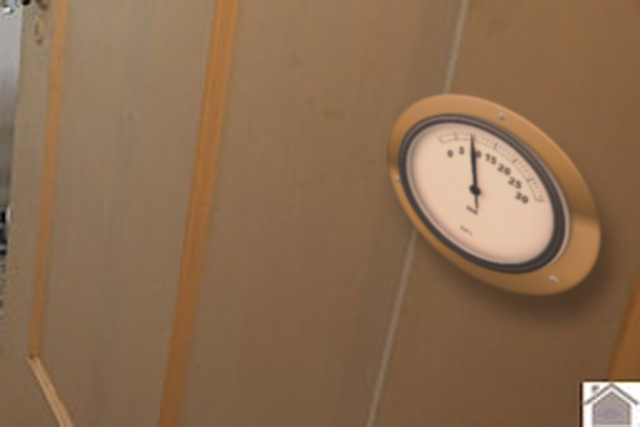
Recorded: value=10 unit=mA
